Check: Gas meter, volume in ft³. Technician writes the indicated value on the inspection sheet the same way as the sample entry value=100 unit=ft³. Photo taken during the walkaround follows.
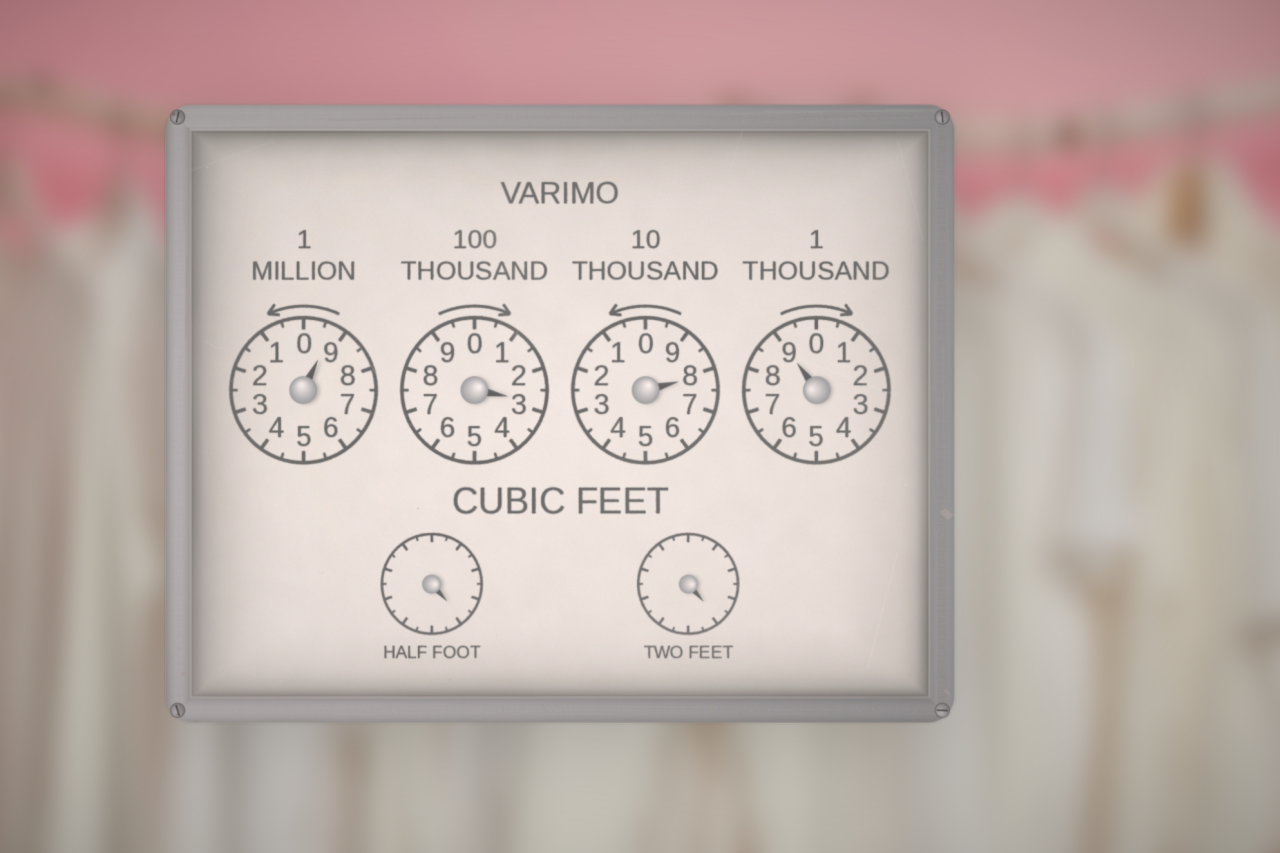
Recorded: value=927900 unit=ft³
